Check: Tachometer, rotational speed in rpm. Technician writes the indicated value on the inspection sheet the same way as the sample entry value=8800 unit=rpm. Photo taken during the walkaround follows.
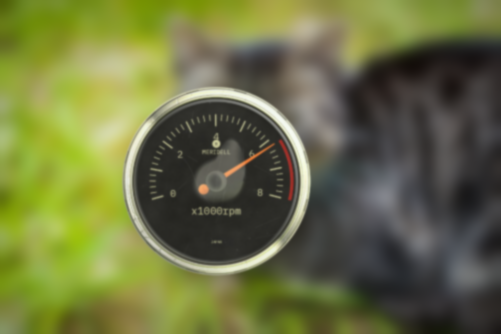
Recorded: value=6200 unit=rpm
